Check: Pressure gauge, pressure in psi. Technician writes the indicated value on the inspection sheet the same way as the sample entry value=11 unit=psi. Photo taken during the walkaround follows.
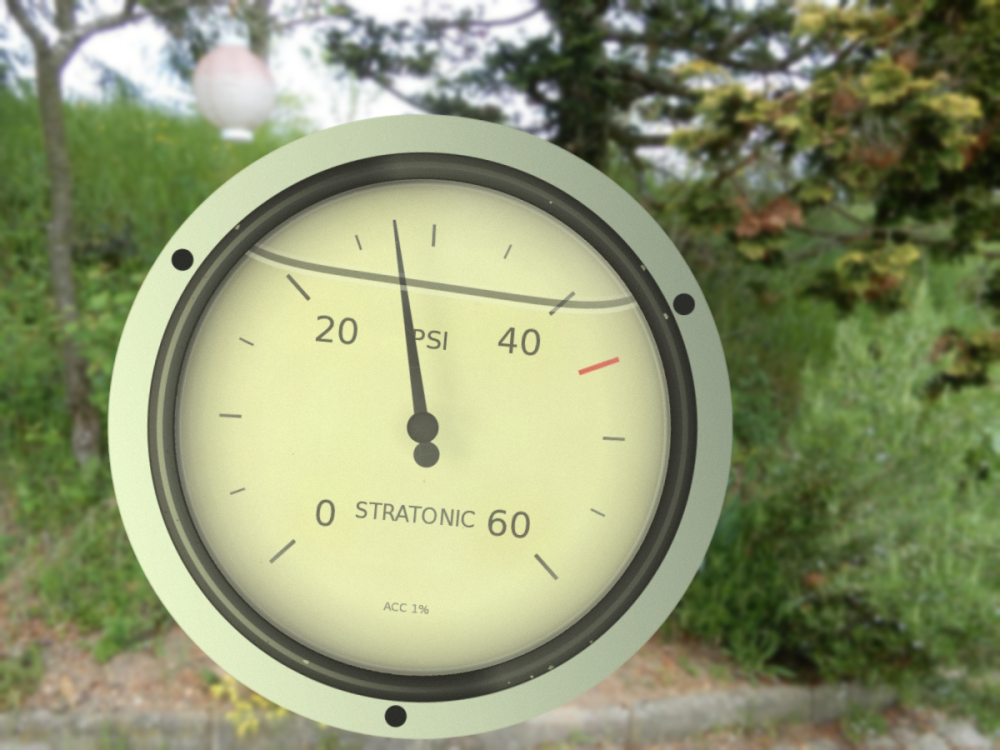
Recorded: value=27.5 unit=psi
